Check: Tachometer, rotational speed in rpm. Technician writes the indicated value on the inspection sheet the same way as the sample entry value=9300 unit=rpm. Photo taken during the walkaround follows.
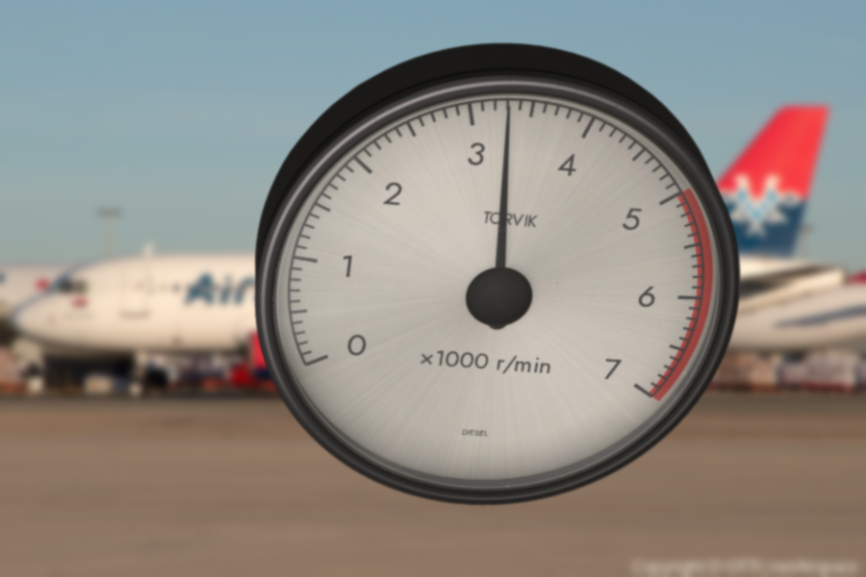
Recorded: value=3300 unit=rpm
